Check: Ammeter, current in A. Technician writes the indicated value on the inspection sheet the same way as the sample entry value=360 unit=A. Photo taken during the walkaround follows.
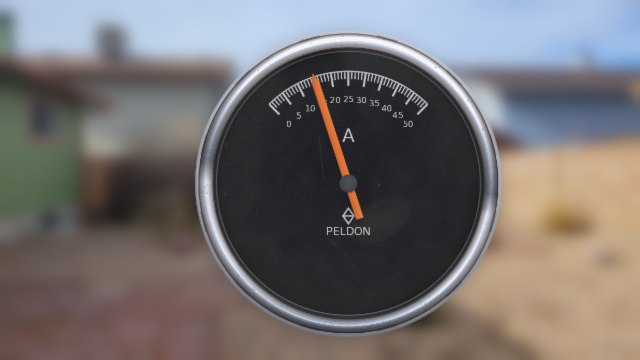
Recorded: value=15 unit=A
